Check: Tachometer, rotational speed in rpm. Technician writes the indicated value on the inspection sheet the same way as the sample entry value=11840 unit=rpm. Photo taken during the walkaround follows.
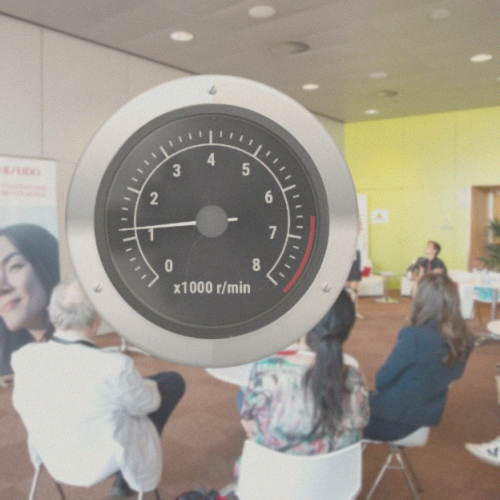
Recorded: value=1200 unit=rpm
